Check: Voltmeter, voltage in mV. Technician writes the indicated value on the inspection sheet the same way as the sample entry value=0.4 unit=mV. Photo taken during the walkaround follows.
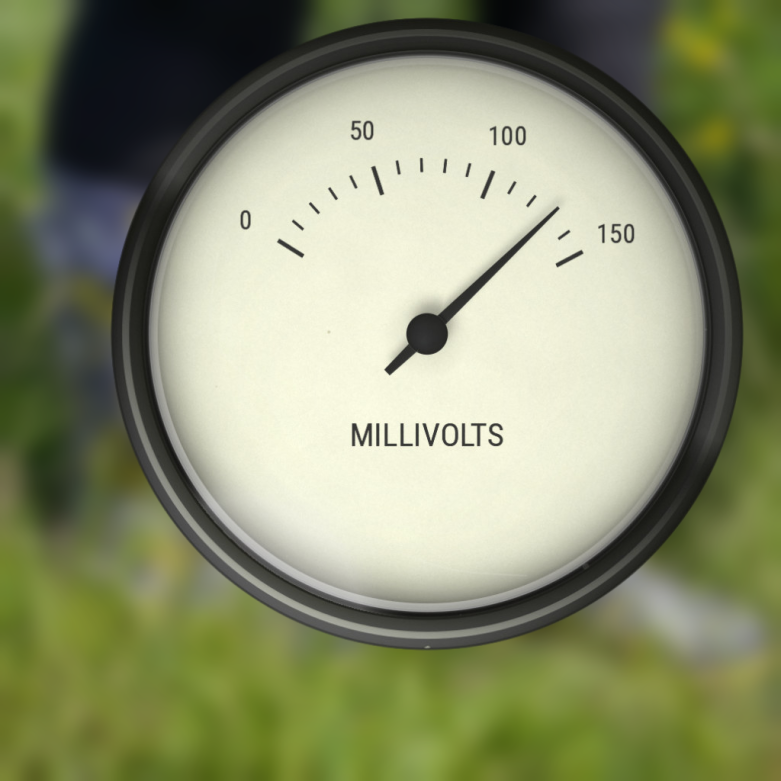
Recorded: value=130 unit=mV
